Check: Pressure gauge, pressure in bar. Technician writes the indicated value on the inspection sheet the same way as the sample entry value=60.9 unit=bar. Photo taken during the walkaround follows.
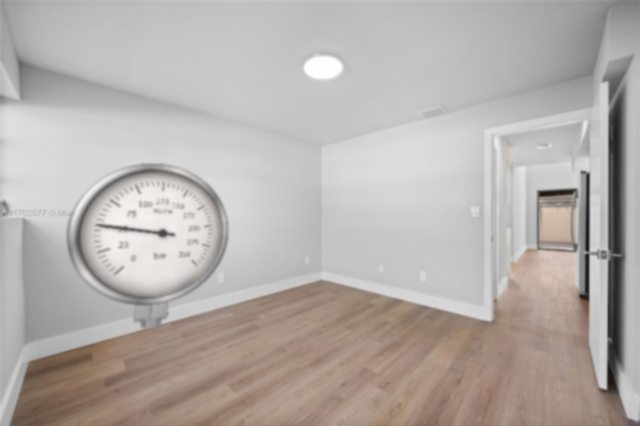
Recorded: value=50 unit=bar
